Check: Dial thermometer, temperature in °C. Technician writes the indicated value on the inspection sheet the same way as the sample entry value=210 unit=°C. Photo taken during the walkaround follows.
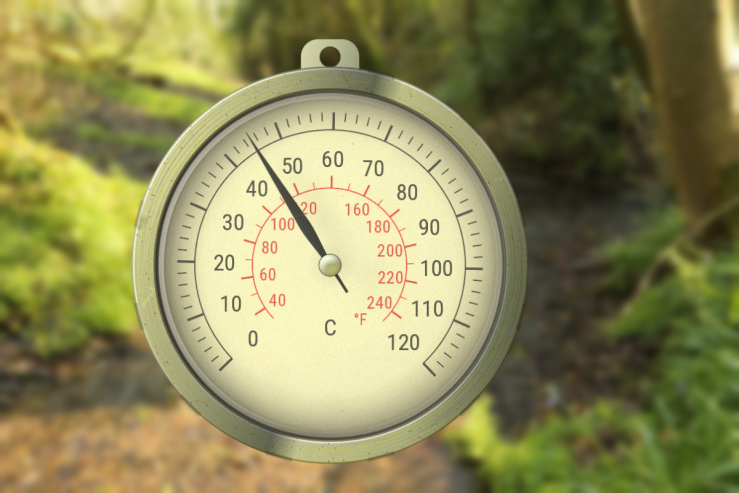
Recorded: value=45 unit=°C
